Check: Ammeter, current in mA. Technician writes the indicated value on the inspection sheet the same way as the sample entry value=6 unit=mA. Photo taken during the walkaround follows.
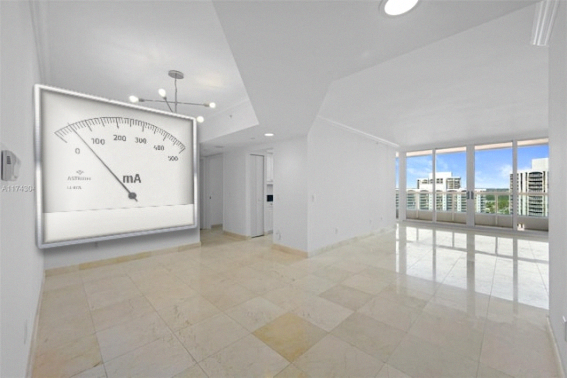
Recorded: value=50 unit=mA
